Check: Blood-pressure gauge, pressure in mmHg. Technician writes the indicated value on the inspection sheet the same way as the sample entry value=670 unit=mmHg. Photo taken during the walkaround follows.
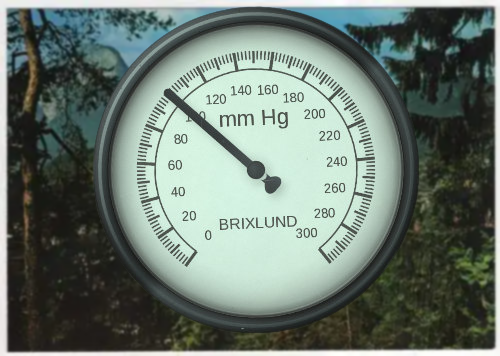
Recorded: value=100 unit=mmHg
